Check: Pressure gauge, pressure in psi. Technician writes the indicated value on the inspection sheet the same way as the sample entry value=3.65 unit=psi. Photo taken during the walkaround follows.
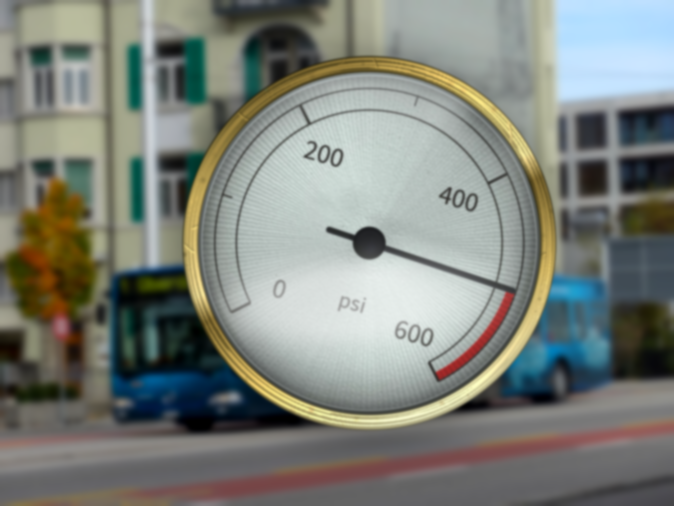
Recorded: value=500 unit=psi
